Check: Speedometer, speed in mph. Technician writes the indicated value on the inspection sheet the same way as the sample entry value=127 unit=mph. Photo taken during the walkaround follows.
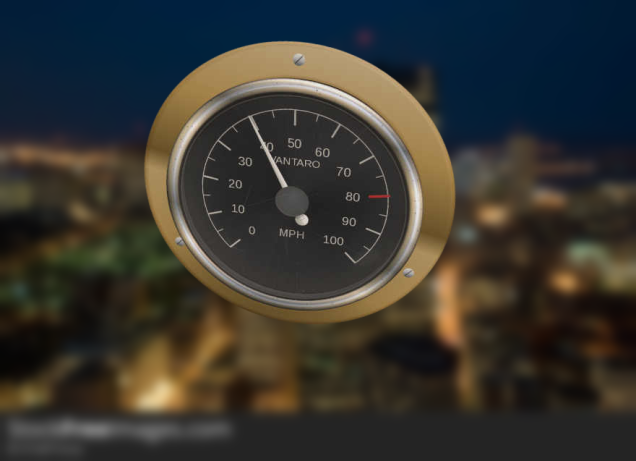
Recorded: value=40 unit=mph
